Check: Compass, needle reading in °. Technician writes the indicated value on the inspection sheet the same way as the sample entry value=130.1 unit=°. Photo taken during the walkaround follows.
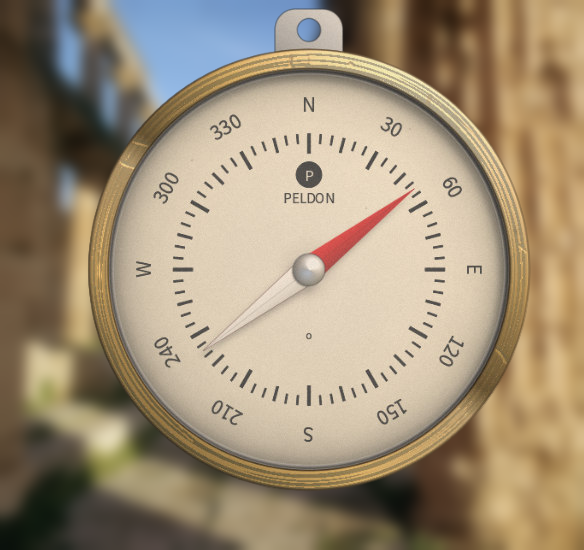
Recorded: value=52.5 unit=°
